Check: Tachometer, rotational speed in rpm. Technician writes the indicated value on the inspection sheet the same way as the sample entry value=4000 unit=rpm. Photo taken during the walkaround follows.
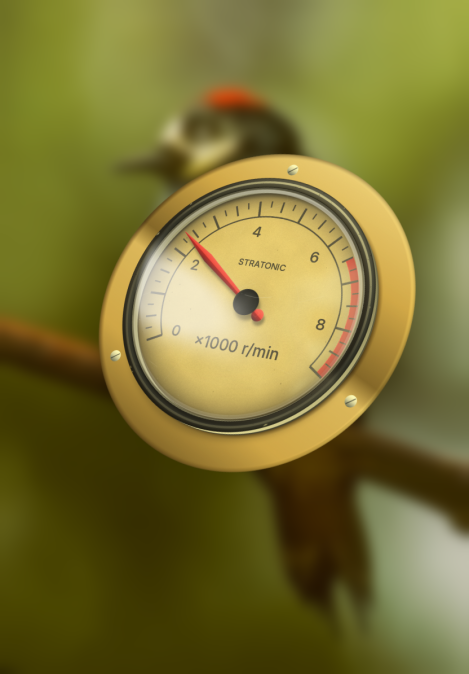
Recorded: value=2375 unit=rpm
